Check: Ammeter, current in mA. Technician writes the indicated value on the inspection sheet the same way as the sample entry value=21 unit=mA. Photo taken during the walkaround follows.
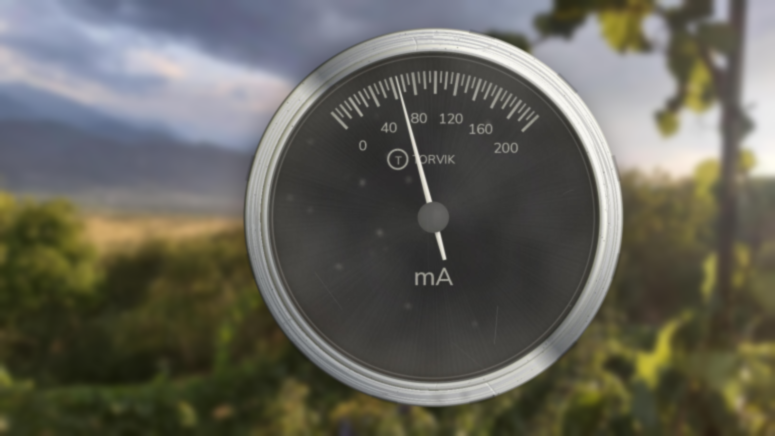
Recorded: value=65 unit=mA
